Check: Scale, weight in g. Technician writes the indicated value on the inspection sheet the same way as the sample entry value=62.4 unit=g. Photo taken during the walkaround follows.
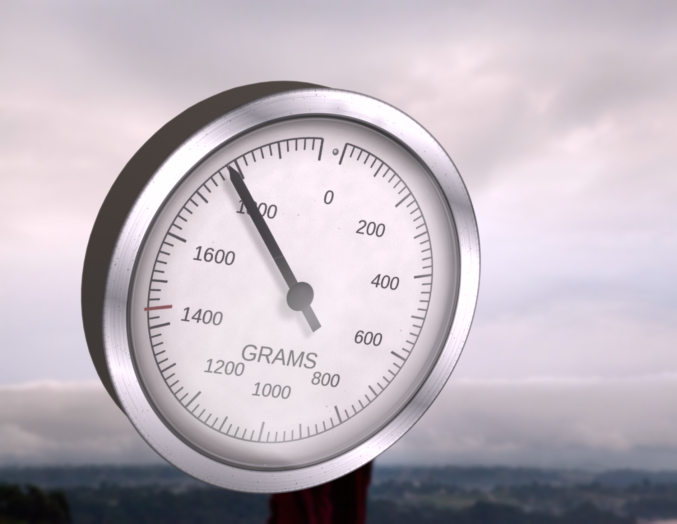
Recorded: value=1780 unit=g
